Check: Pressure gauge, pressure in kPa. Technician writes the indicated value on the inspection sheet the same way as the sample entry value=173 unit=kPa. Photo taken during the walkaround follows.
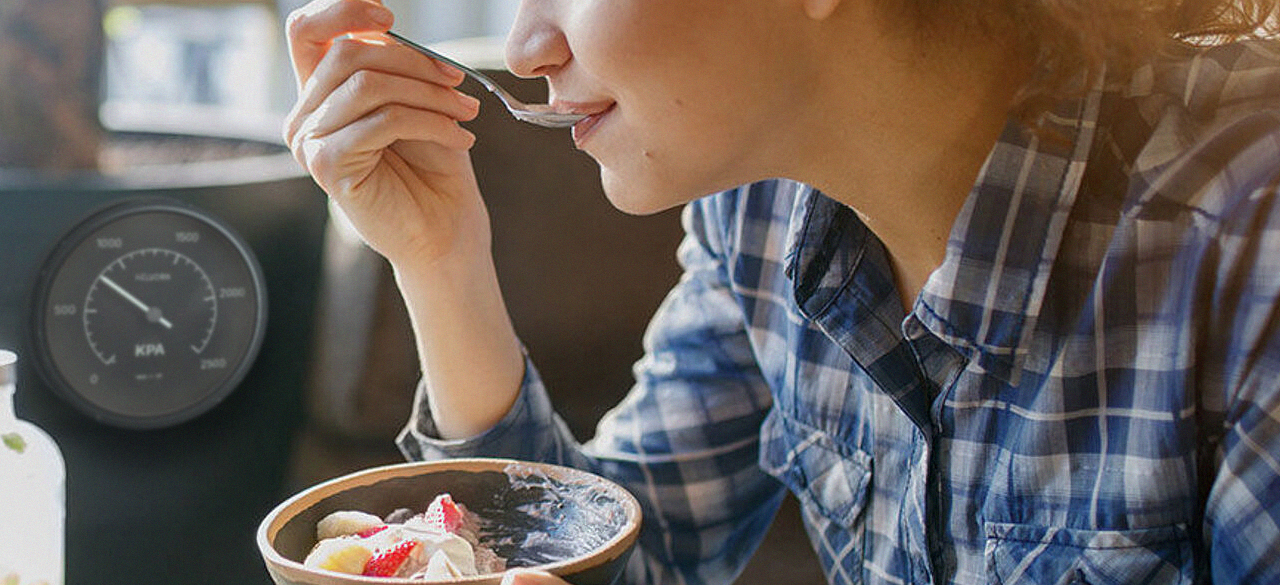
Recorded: value=800 unit=kPa
